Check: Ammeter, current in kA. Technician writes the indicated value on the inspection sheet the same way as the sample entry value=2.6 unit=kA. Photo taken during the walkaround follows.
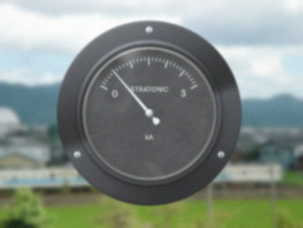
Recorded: value=0.5 unit=kA
